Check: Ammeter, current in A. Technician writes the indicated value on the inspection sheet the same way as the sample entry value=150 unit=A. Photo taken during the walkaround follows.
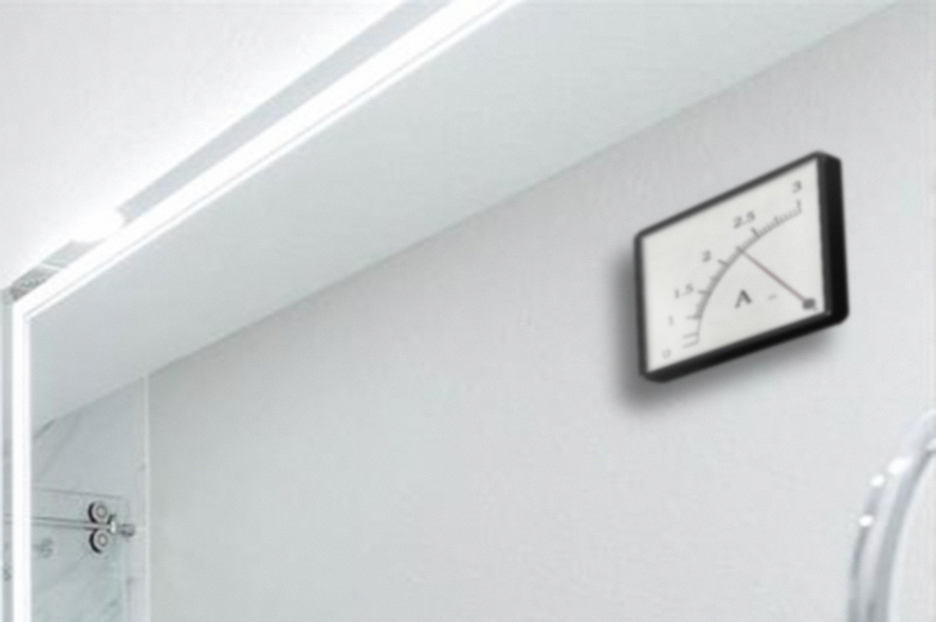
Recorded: value=2.25 unit=A
